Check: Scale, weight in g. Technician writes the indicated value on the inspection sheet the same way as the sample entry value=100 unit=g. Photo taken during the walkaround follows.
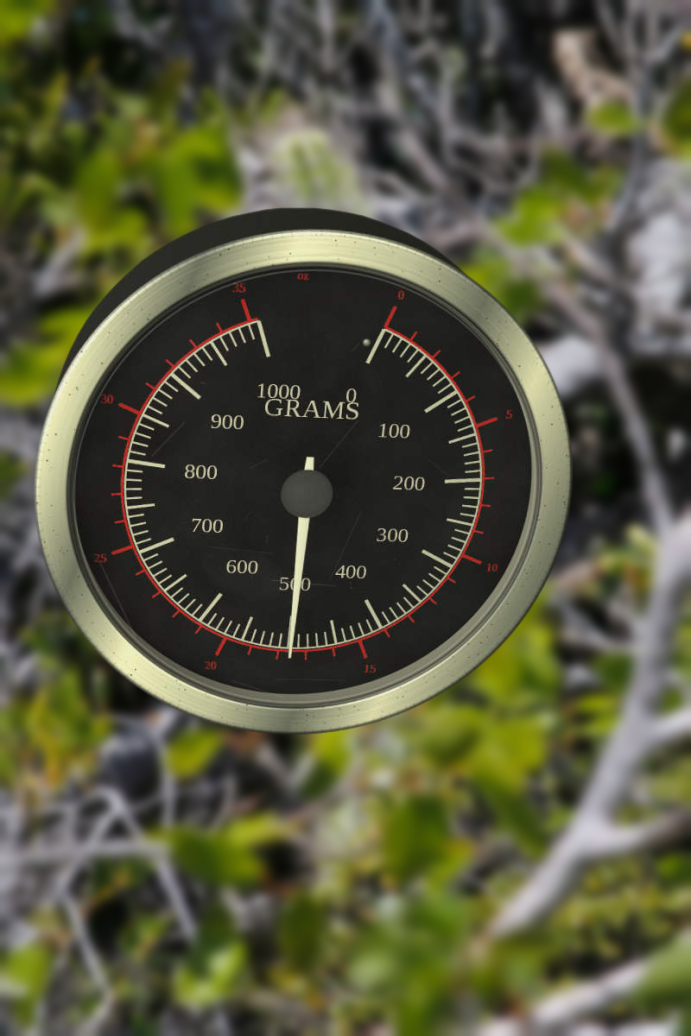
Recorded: value=500 unit=g
